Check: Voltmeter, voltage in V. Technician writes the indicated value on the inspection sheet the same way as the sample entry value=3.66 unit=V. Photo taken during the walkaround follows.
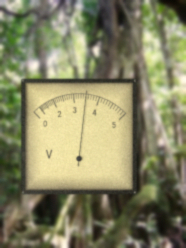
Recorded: value=3.5 unit=V
